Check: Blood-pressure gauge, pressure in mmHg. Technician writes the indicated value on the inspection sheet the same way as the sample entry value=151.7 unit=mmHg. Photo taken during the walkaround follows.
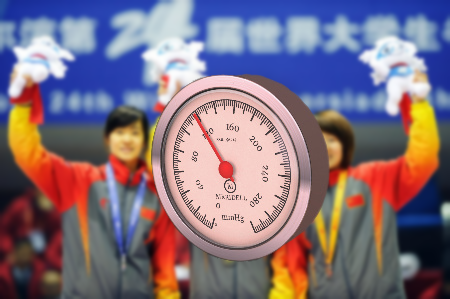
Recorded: value=120 unit=mmHg
